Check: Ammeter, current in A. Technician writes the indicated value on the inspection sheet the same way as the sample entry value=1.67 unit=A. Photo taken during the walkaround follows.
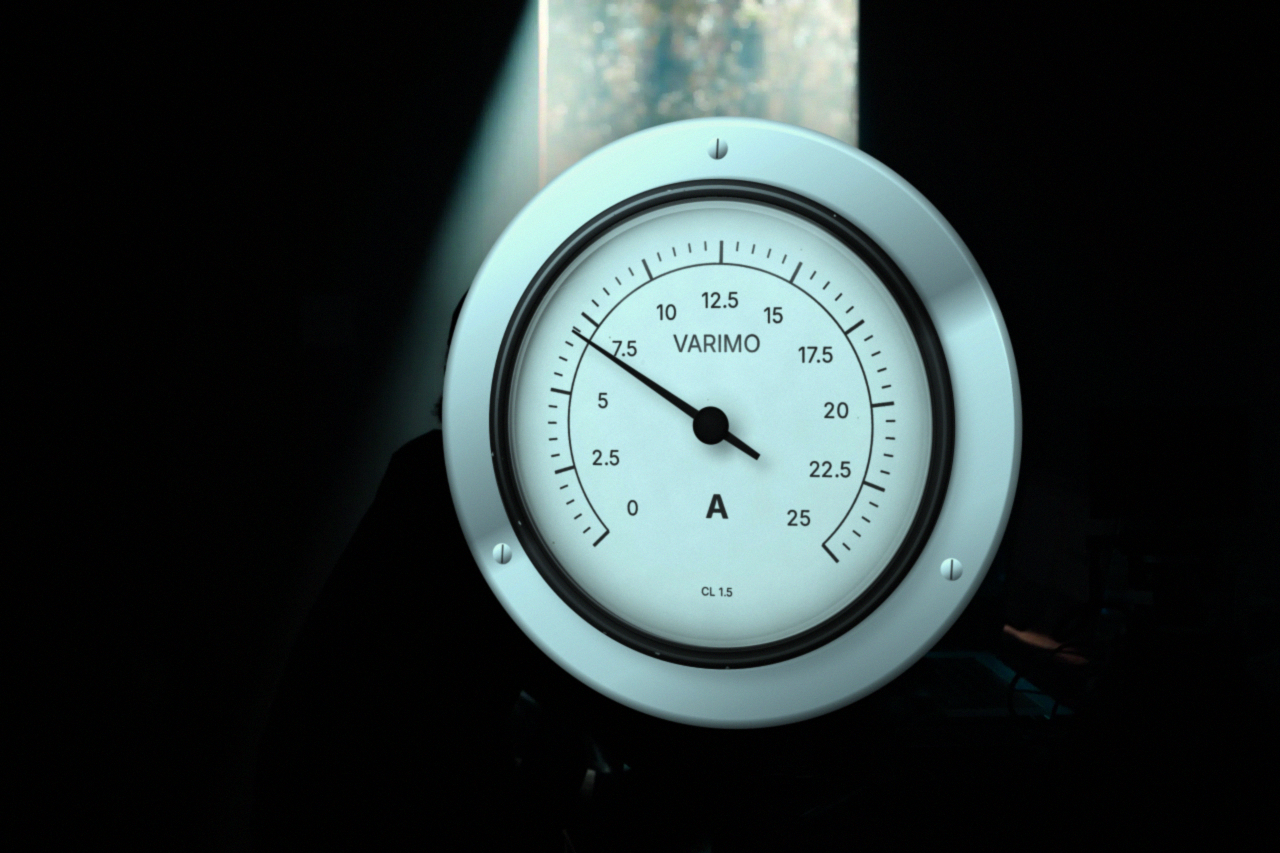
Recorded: value=7 unit=A
